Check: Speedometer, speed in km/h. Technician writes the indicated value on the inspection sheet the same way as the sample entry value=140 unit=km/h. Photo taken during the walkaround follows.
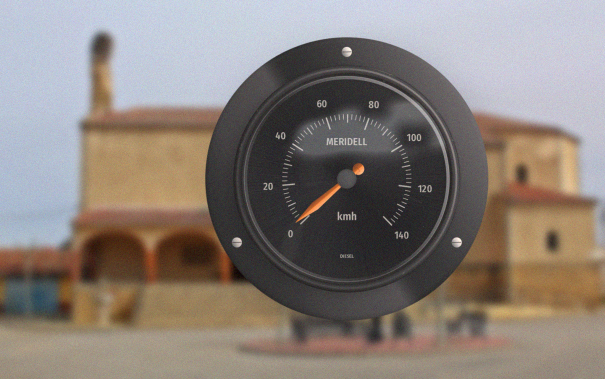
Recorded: value=2 unit=km/h
